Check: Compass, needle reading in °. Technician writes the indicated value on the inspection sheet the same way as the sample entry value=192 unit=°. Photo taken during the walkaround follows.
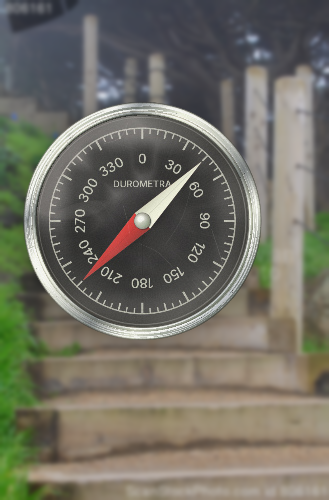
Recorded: value=225 unit=°
